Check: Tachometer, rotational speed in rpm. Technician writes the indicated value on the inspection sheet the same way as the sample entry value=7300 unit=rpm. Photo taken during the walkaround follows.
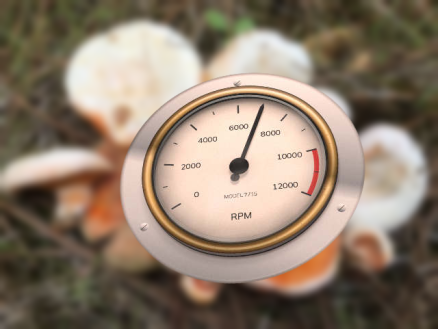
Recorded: value=7000 unit=rpm
